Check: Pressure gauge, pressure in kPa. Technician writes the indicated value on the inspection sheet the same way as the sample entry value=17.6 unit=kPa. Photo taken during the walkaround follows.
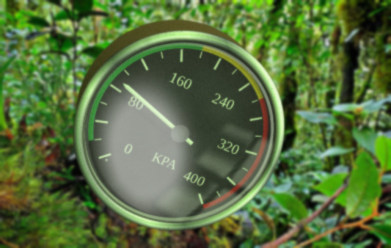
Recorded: value=90 unit=kPa
